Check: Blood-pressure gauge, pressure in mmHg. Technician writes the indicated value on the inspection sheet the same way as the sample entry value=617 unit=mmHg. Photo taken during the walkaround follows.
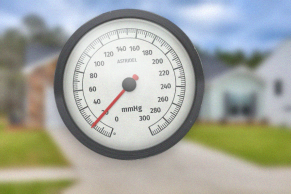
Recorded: value=20 unit=mmHg
